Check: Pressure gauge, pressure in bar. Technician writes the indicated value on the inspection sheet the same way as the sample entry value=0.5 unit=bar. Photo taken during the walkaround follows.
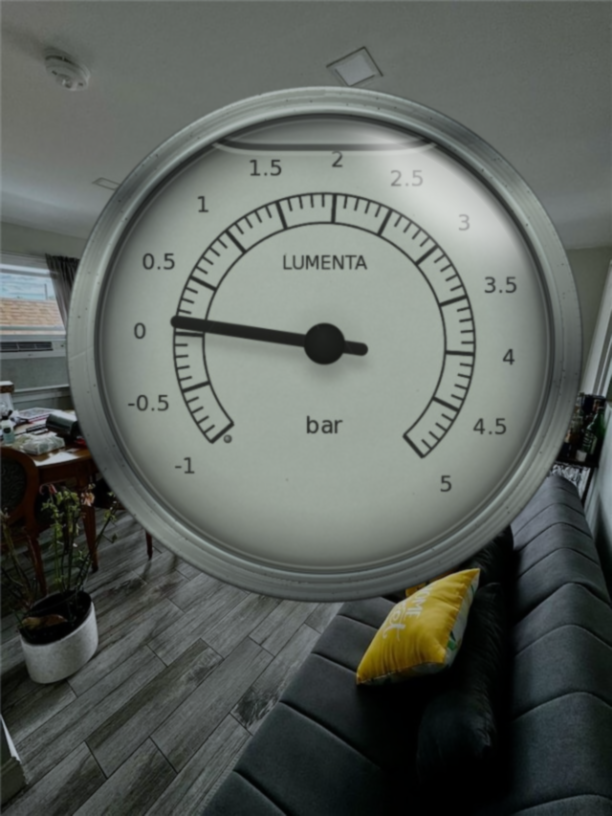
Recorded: value=0.1 unit=bar
